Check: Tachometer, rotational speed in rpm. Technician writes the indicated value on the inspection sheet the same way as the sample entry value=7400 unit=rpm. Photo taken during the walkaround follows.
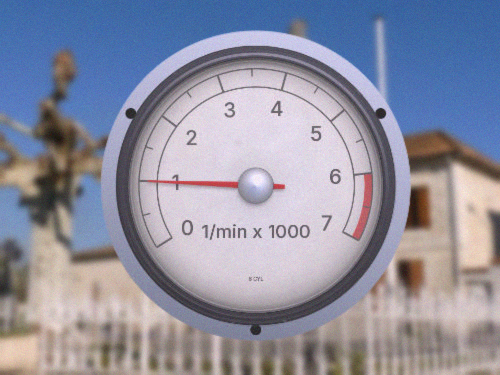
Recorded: value=1000 unit=rpm
